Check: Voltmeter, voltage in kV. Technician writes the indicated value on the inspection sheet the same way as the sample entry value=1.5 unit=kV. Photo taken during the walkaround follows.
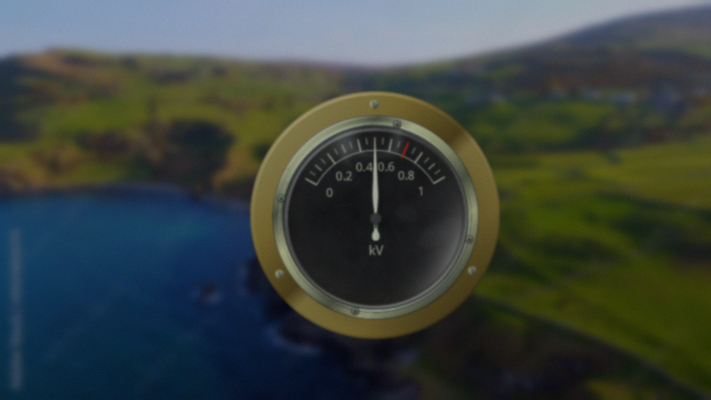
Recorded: value=0.5 unit=kV
